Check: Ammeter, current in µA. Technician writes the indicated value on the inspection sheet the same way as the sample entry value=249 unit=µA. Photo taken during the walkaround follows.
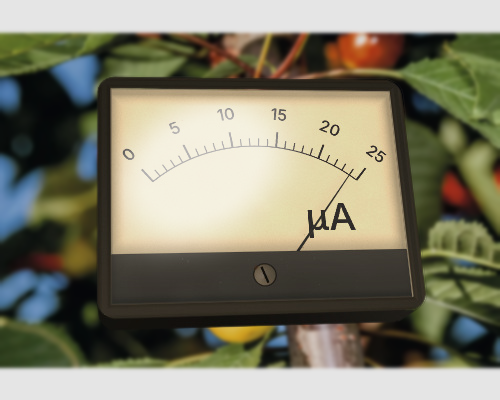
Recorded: value=24 unit=µA
